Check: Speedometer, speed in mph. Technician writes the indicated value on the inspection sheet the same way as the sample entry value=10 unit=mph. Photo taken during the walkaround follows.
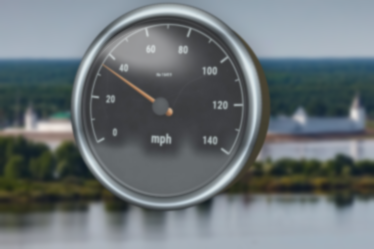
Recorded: value=35 unit=mph
